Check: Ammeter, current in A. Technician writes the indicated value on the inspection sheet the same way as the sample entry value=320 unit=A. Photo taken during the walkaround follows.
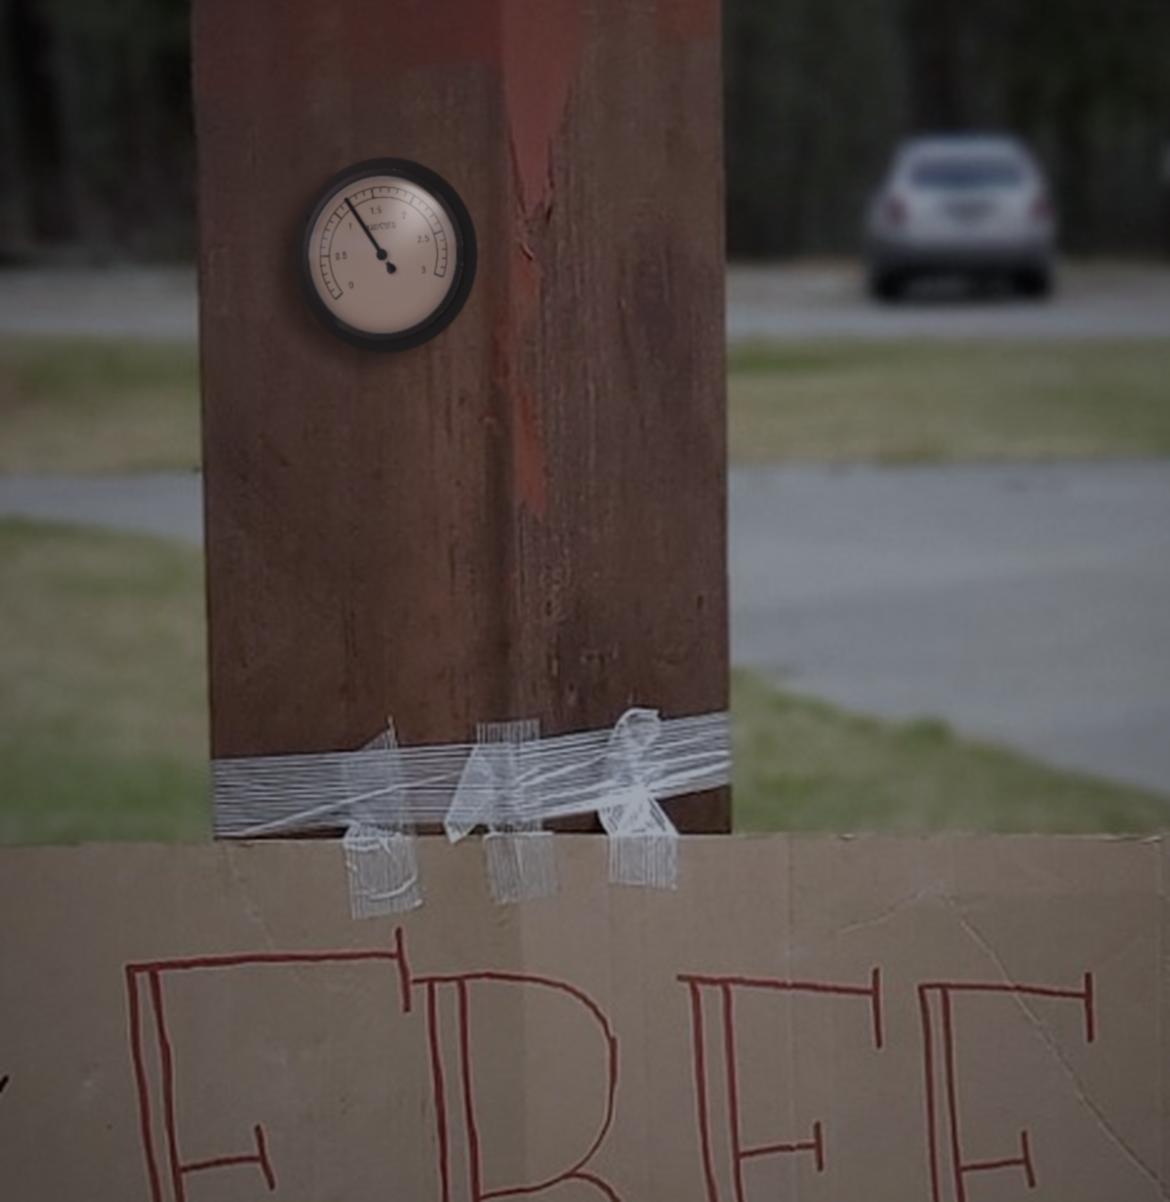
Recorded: value=1.2 unit=A
